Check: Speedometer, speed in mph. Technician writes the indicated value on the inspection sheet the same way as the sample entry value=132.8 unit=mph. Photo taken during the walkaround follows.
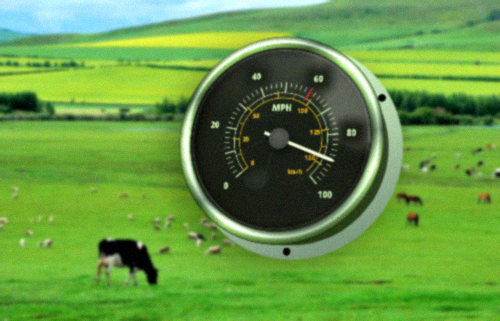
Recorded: value=90 unit=mph
